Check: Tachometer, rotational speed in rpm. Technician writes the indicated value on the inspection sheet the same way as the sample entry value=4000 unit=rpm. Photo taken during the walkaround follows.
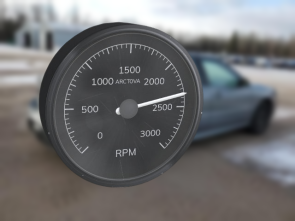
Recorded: value=2350 unit=rpm
